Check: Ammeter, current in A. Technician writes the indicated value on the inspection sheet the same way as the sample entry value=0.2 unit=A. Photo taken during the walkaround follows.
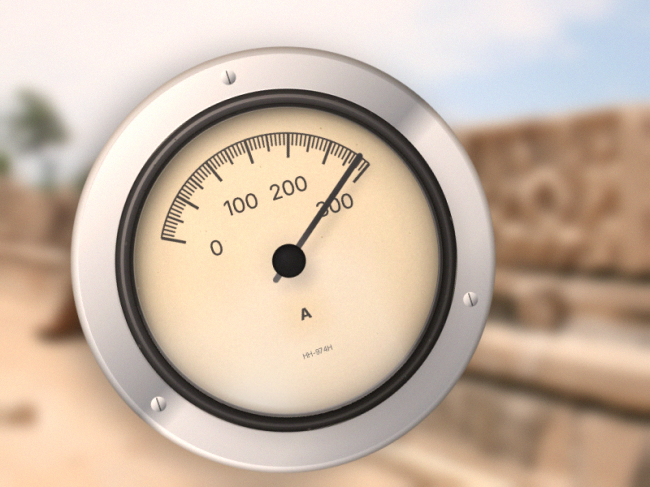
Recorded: value=285 unit=A
